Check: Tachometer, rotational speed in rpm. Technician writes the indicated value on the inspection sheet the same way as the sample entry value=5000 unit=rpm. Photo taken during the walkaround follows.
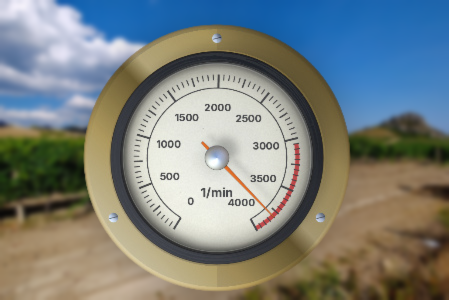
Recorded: value=3800 unit=rpm
